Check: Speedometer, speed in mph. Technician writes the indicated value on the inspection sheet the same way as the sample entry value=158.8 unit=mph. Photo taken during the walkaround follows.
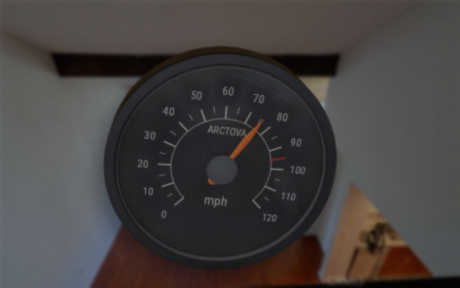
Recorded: value=75 unit=mph
